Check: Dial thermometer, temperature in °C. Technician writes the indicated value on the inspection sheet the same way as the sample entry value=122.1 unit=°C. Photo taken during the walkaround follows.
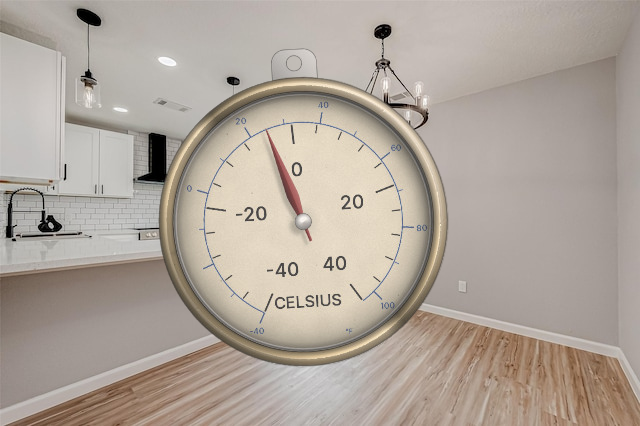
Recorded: value=-4 unit=°C
